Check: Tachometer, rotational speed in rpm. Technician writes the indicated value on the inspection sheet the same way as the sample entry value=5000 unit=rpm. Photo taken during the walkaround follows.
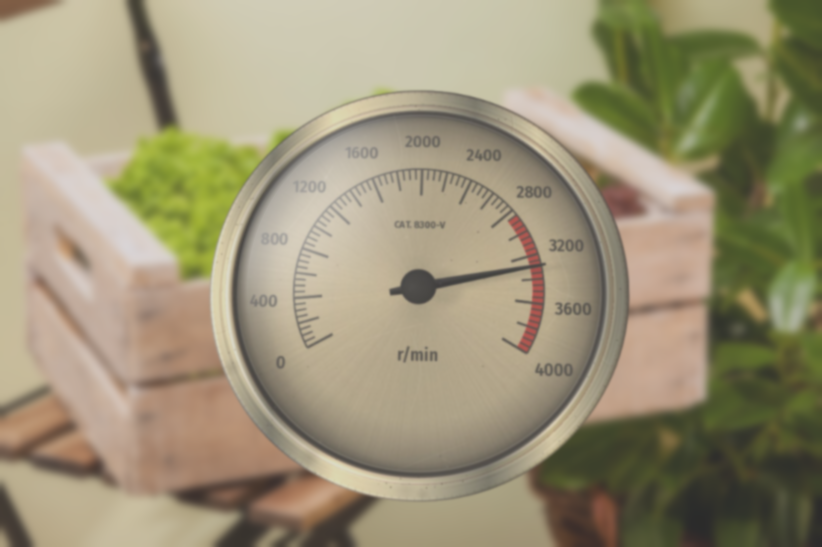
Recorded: value=3300 unit=rpm
